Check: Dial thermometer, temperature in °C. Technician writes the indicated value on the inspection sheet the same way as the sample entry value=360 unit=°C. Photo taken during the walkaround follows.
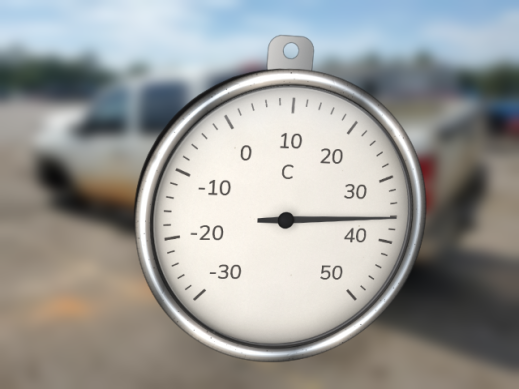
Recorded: value=36 unit=°C
